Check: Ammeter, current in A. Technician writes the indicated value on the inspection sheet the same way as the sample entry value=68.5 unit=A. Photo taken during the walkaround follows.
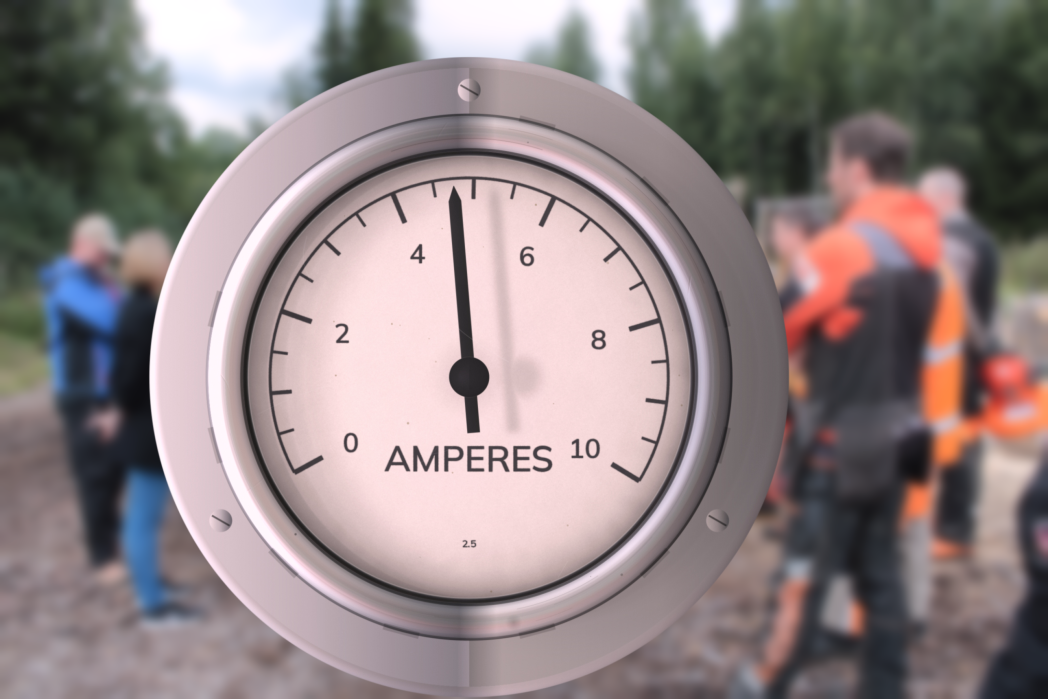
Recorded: value=4.75 unit=A
